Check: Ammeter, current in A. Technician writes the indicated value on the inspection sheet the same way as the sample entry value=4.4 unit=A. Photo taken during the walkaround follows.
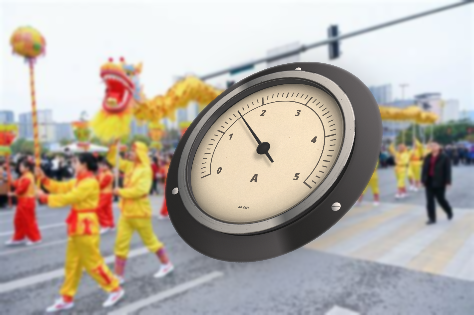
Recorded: value=1.5 unit=A
